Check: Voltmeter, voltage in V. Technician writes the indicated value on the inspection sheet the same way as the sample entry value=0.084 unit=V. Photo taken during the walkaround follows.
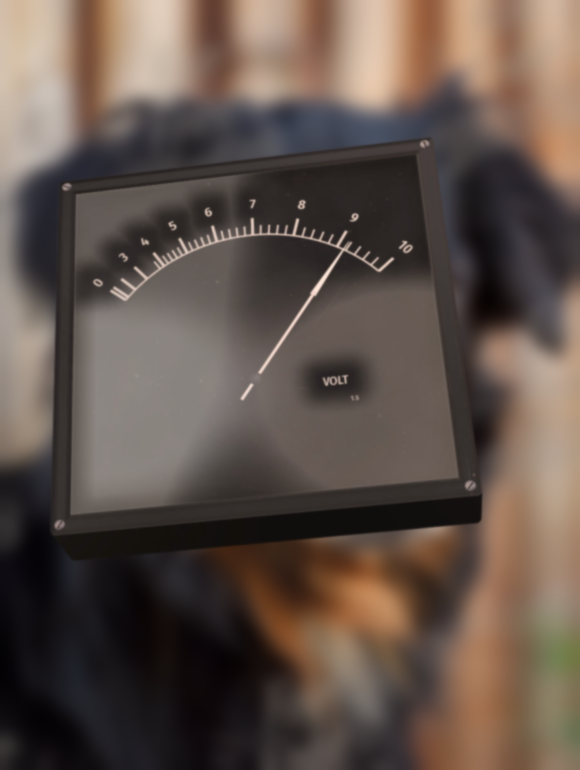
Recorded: value=9.2 unit=V
